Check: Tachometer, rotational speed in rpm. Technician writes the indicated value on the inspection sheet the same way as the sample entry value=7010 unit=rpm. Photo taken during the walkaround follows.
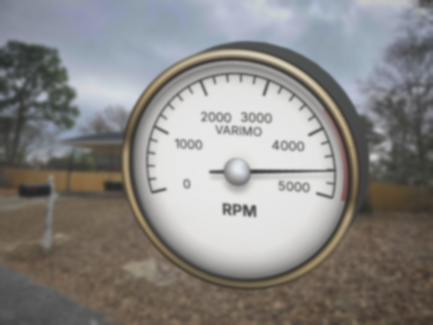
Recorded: value=4600 unit=rpm
